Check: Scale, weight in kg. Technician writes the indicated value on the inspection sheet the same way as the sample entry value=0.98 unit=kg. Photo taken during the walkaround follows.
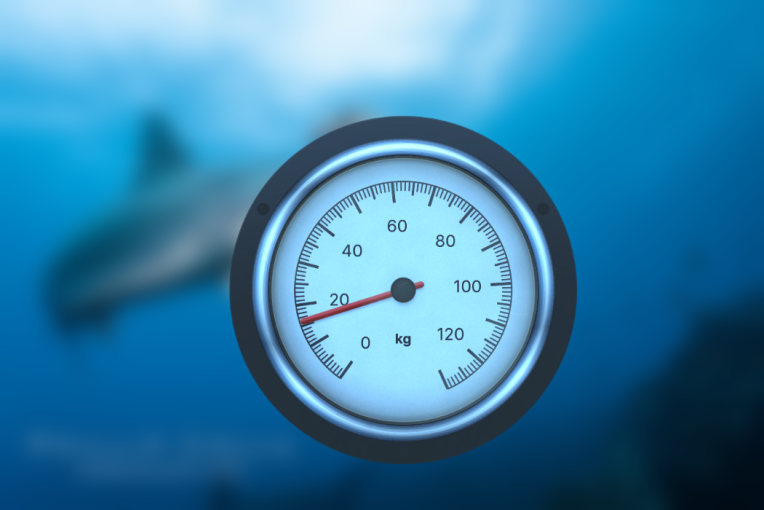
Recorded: value=16 unit=kg
